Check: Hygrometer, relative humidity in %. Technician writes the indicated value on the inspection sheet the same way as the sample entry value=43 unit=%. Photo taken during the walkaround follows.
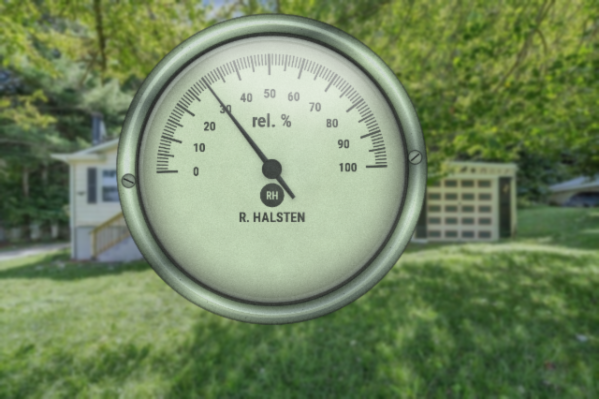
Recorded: value=30 unit=%
